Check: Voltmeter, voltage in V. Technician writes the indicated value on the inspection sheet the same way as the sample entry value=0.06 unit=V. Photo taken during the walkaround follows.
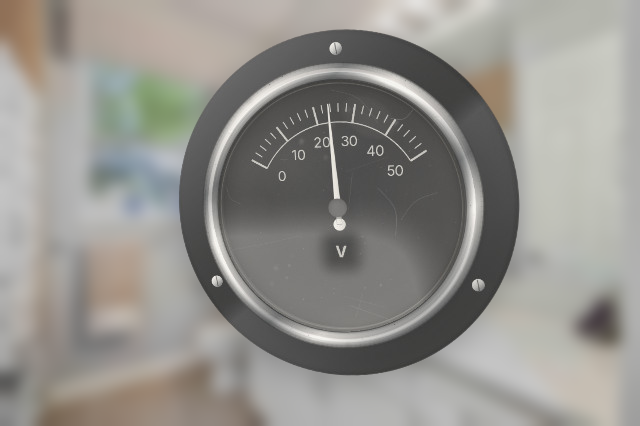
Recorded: value=24 unit=V
